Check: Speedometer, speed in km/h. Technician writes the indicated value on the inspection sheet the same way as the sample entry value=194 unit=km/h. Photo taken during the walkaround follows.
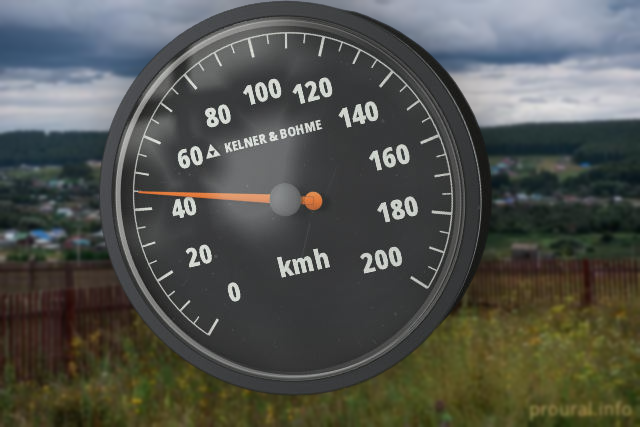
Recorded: value=45 unit=km/h
